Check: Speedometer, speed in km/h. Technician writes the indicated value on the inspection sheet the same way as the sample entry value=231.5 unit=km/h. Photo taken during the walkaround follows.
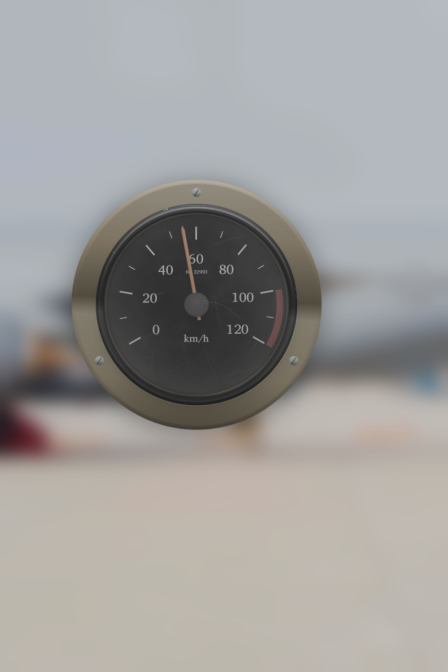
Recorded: value=55 unit=km/h
